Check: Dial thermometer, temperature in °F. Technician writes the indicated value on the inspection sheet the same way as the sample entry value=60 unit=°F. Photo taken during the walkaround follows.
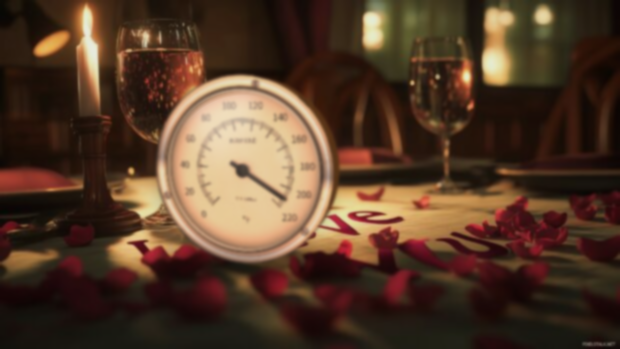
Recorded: value=210 unit=°F
